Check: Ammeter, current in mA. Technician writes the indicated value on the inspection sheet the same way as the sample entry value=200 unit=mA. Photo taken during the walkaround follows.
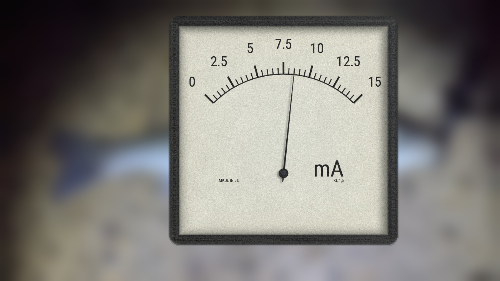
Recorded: value=8.5 unit=mA
